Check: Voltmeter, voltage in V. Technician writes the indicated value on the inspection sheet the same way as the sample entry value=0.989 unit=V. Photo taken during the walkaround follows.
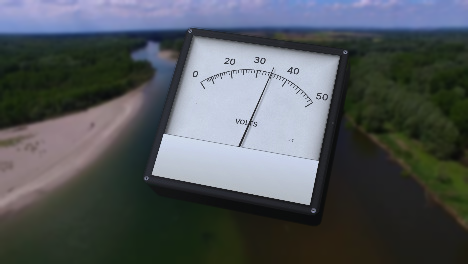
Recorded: value=35 unit=V
